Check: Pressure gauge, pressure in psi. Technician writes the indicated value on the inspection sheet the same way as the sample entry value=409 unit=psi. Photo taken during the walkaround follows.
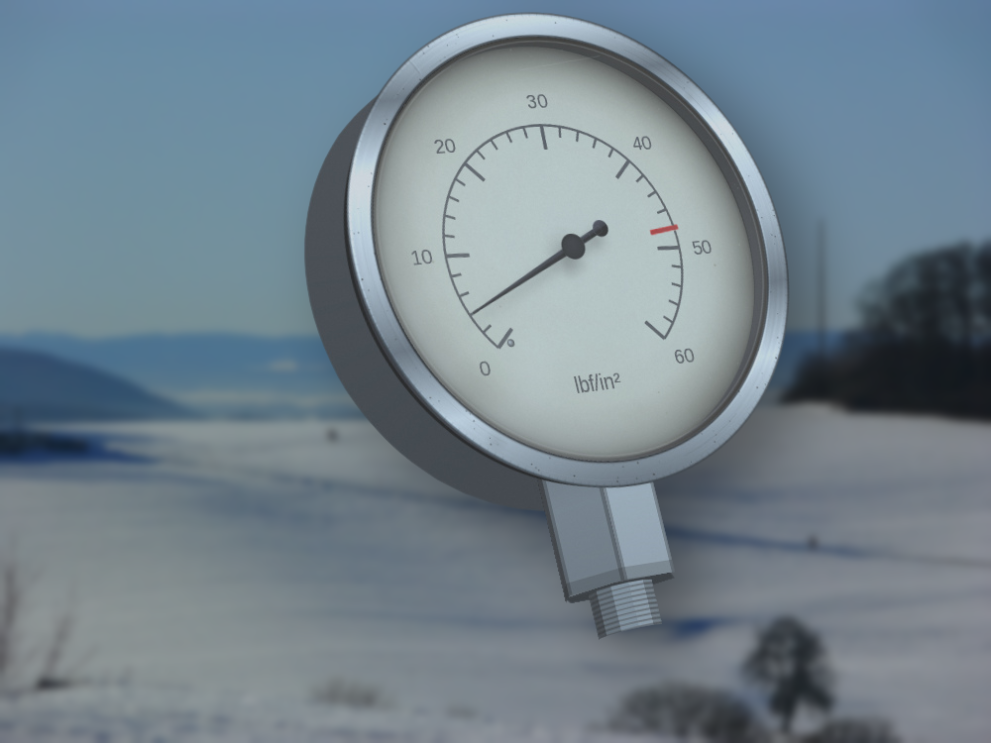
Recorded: value=4 unit=psi
